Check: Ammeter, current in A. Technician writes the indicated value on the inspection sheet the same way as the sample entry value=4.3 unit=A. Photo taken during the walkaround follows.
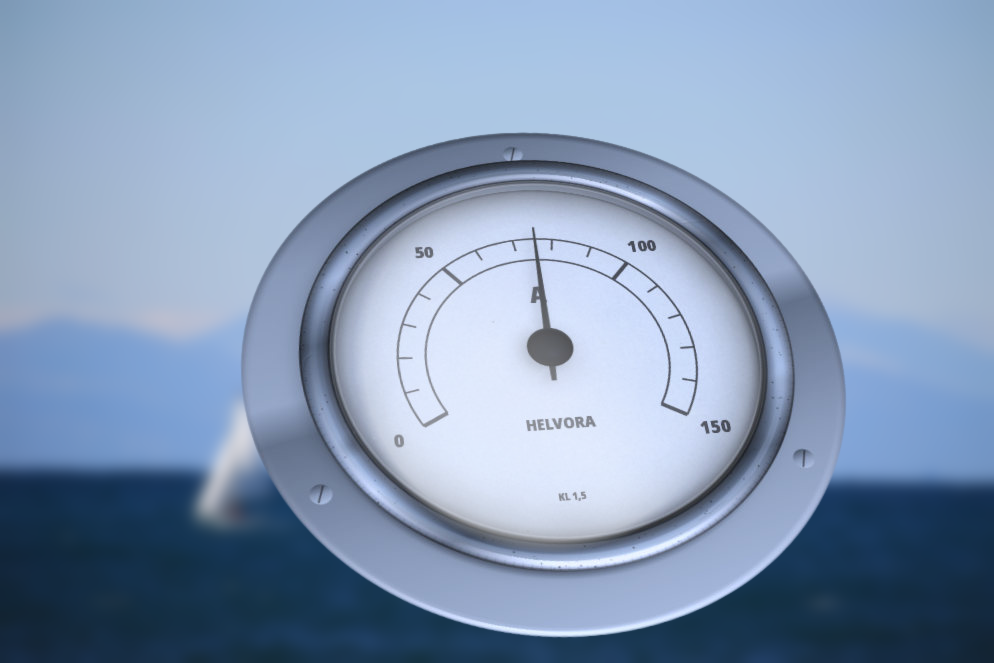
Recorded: value=75 unit=A
